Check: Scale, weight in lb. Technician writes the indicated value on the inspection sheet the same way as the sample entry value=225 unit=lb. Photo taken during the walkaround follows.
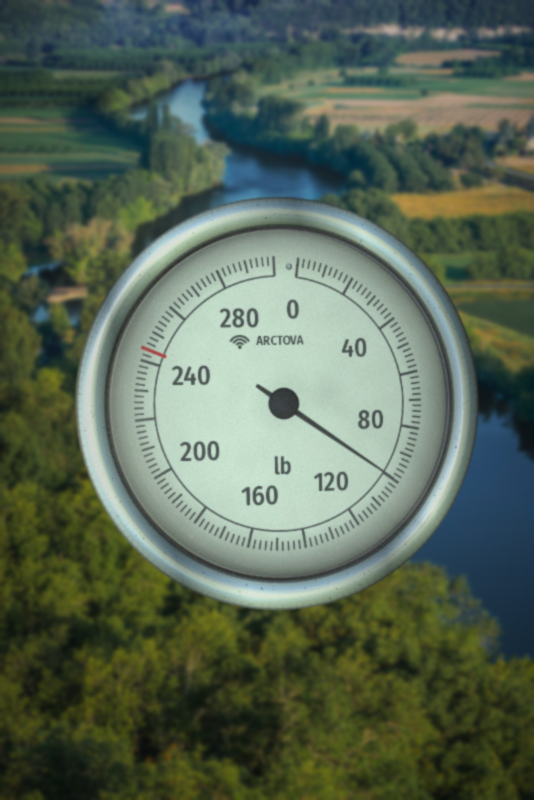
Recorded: value=100 unit=lb
